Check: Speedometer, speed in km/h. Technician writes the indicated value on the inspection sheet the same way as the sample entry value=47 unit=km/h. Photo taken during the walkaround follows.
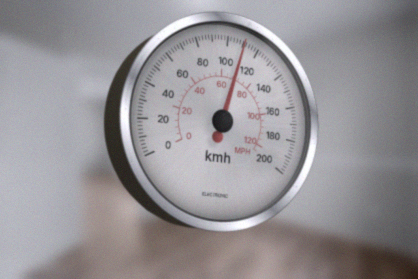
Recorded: value=110 unit=km/h
